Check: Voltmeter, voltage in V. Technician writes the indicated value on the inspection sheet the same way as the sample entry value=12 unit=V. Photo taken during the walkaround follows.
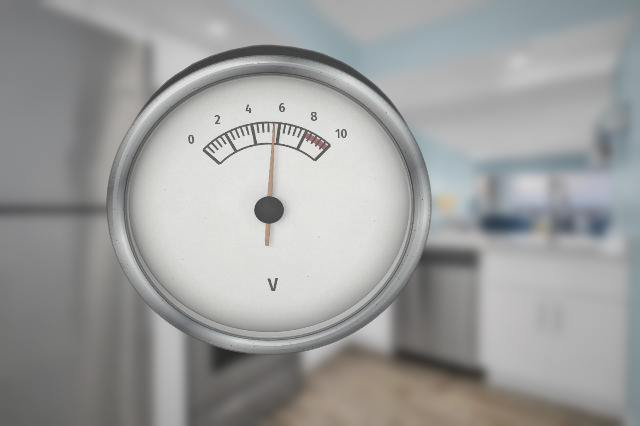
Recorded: value=5.6 unit=V
